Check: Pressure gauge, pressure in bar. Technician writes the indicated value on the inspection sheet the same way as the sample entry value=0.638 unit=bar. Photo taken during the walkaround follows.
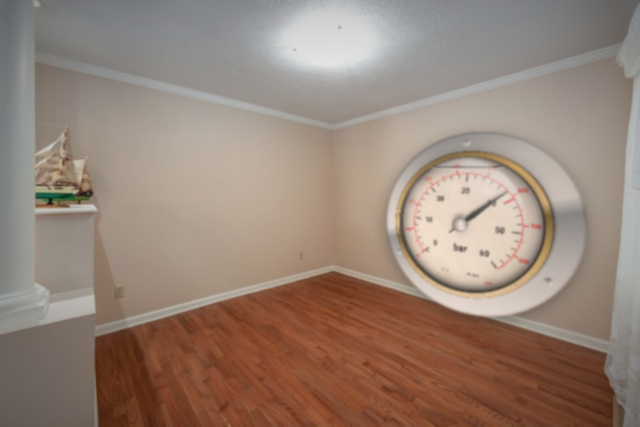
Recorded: value=40 unit=bar
